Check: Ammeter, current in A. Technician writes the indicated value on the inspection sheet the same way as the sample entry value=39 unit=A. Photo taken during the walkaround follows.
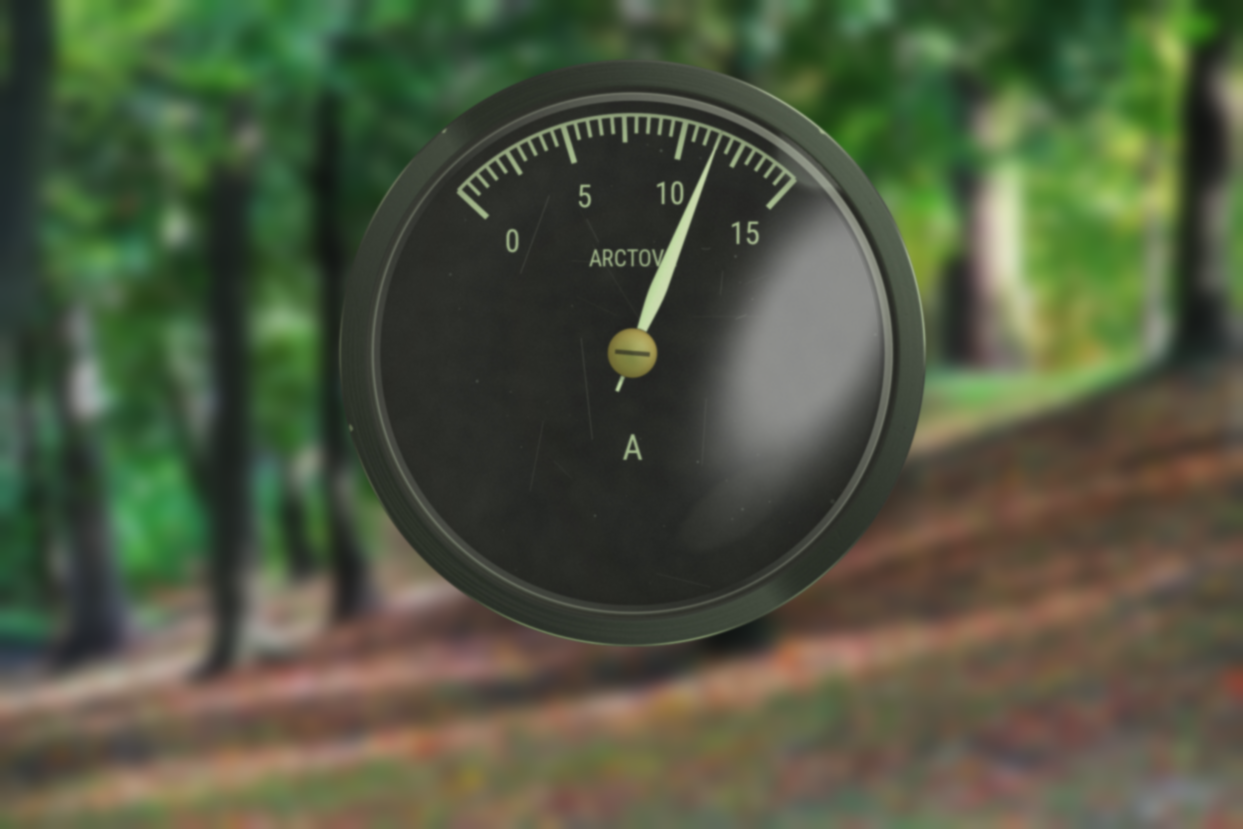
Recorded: value=11.5 unit=A
